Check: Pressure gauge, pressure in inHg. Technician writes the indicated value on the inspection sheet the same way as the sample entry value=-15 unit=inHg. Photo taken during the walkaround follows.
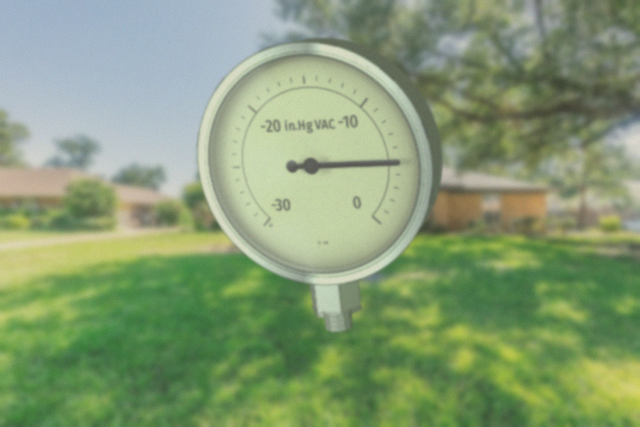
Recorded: value=-5 unit=inHg
